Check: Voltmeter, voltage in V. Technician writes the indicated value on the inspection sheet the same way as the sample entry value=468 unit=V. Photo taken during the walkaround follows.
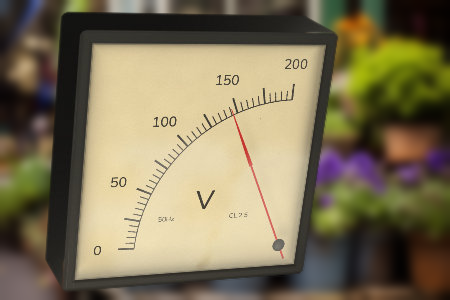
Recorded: value=145 unit=V
